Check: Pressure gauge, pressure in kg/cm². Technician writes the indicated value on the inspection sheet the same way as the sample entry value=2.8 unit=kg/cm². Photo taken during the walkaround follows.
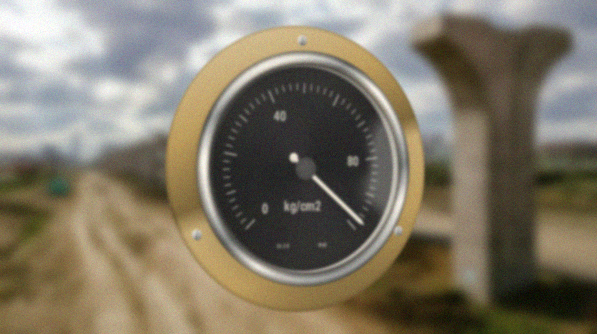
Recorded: value=98 unit=kg/cm²
